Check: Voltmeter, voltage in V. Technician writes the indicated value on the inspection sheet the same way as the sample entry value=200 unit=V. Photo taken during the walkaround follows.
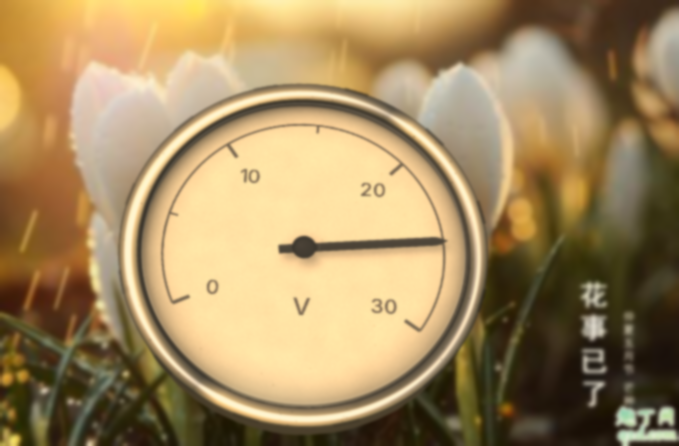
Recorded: value=25 unit=V
